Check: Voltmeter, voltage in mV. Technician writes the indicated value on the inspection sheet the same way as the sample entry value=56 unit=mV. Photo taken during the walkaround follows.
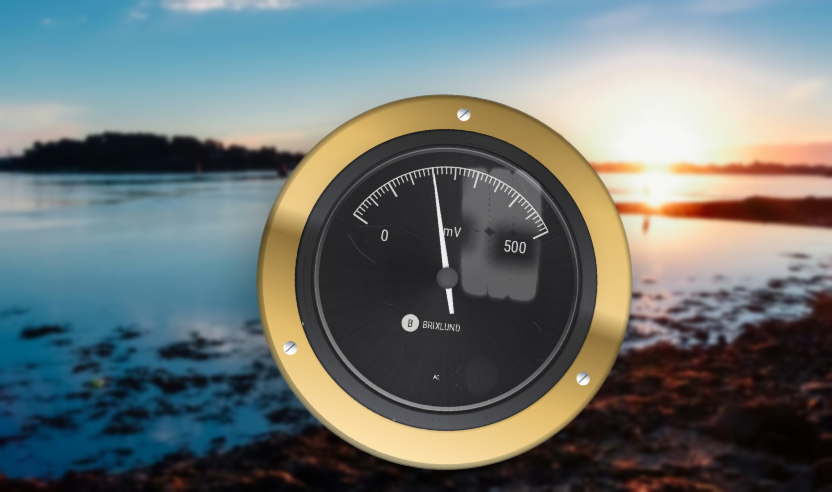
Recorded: value=200 unit=mV
